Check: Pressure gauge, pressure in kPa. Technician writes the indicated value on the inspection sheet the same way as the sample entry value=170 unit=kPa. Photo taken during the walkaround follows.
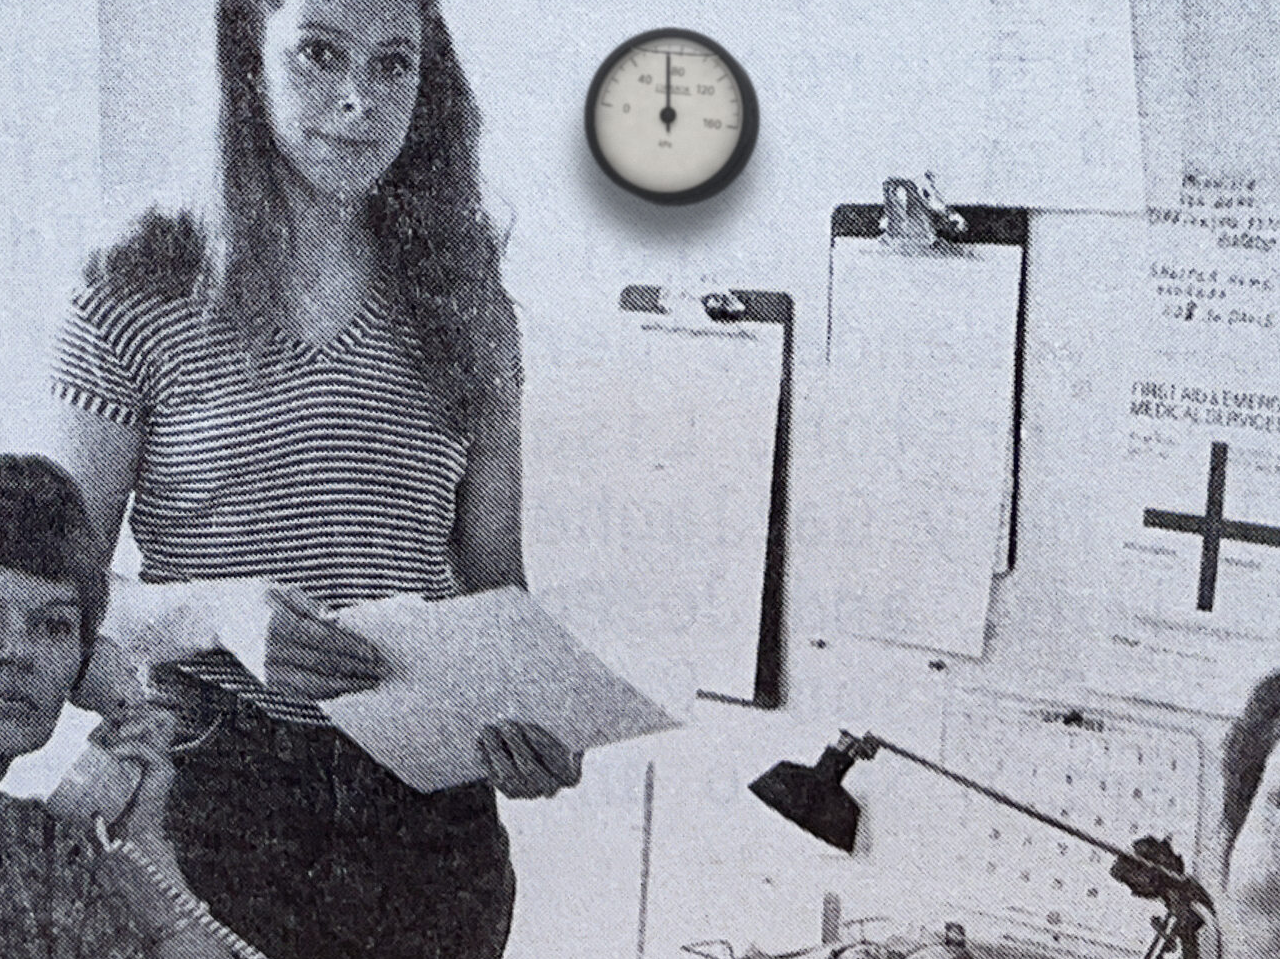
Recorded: value=70 unit=kPa
